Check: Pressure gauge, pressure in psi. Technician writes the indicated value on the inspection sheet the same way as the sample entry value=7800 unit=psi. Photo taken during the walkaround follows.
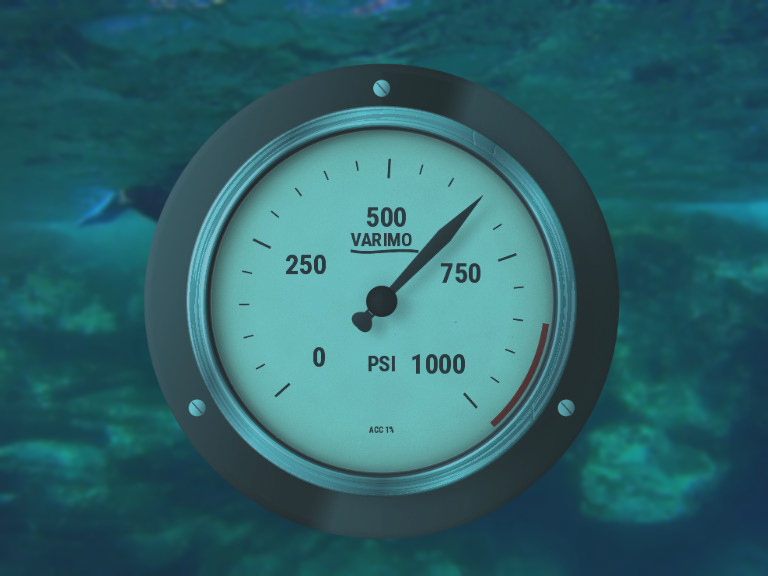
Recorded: value=650 unit=psi
